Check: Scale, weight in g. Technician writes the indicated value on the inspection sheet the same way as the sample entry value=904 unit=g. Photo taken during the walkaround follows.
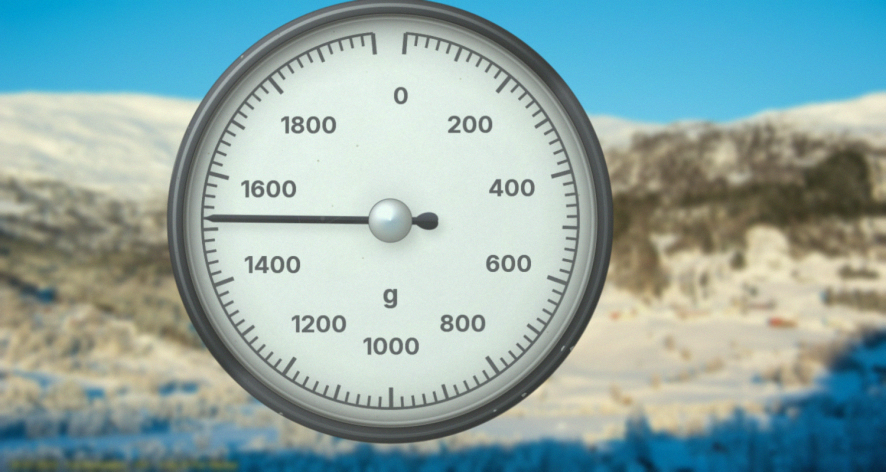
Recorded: value=1520 unit=g
